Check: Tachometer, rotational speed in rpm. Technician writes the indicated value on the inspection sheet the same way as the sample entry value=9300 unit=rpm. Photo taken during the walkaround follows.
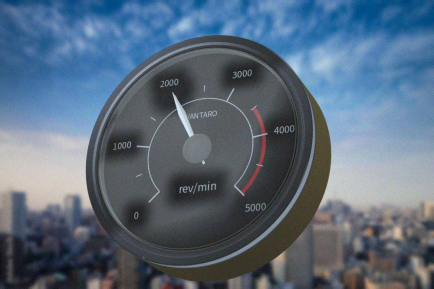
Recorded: value=2000 unit=rpm
